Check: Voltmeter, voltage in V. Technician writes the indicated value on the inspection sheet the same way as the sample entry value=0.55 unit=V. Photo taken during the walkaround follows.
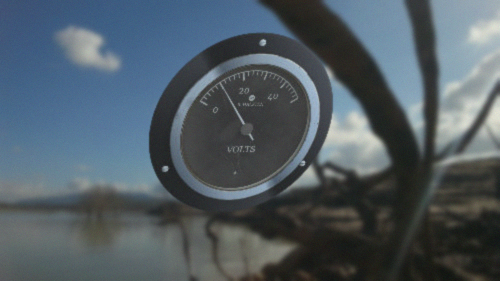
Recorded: value=10 unit=V
